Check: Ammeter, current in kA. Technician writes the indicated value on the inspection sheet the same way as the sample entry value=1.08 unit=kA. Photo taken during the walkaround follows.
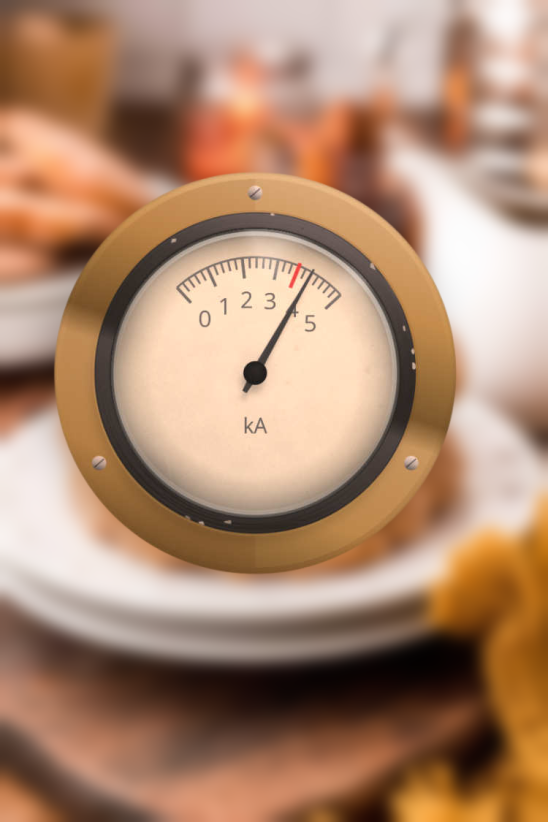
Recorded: value=4 unit=kA
